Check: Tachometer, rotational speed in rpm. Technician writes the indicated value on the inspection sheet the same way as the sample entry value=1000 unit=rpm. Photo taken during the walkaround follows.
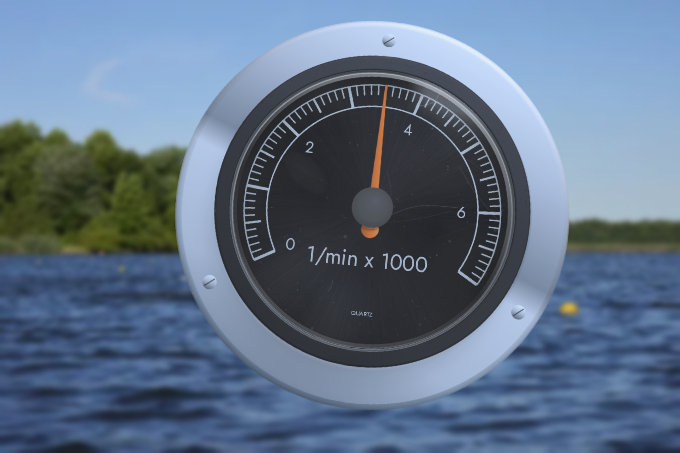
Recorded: value=3500 unit=rpm
